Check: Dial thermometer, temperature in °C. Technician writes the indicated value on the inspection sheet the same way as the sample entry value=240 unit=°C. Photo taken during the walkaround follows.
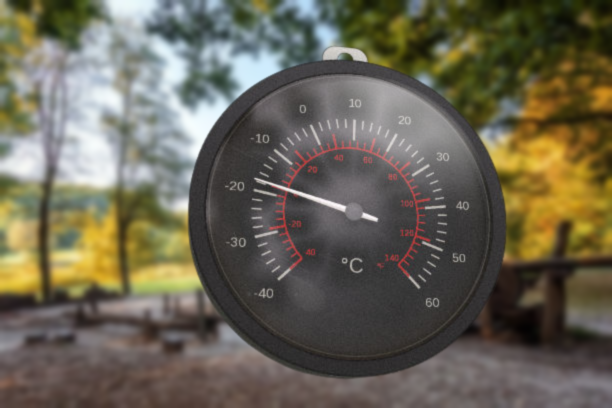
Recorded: value=-18 unit=°C
